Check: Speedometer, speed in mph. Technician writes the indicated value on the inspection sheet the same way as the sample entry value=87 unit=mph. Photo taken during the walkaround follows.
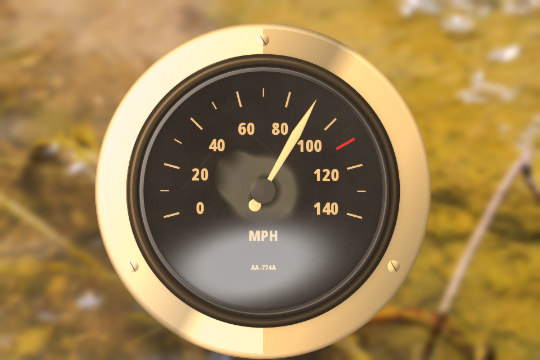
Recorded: value=90 unit=mph
